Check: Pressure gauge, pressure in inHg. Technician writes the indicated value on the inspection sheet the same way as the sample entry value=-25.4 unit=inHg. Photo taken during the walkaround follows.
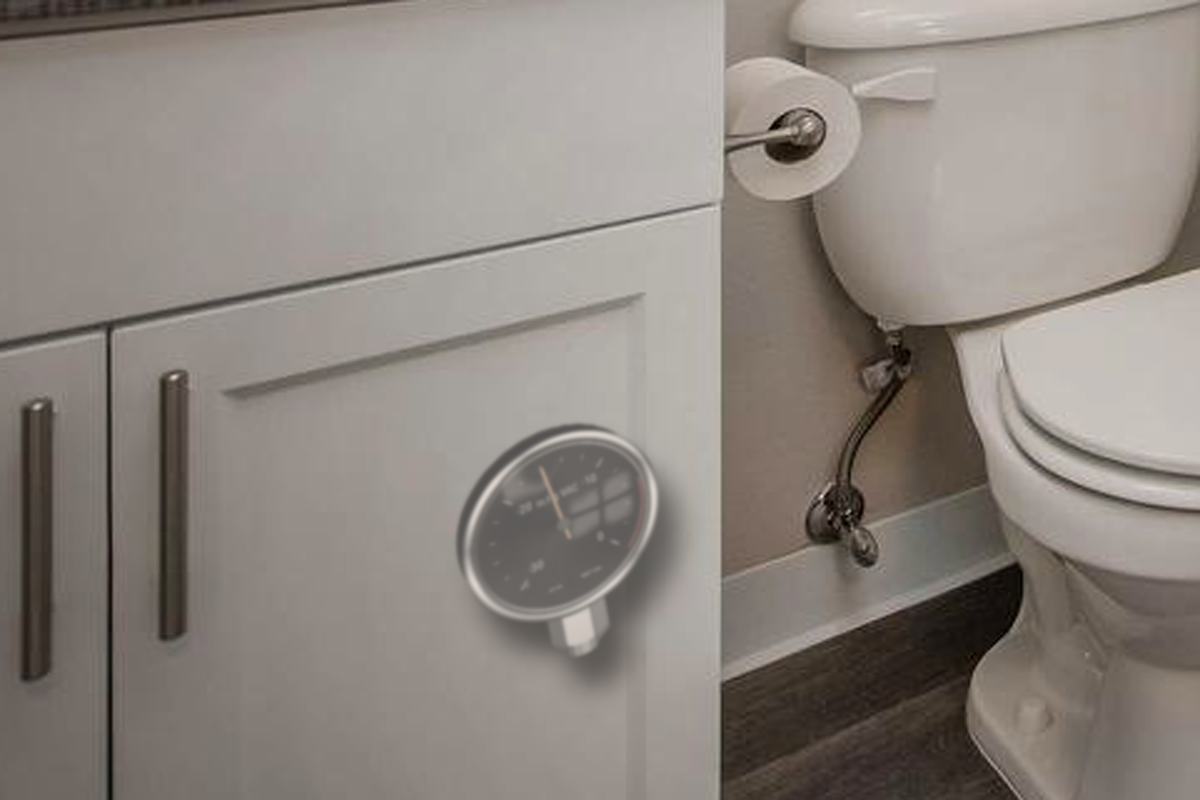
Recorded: value=-16 unit=inHg
